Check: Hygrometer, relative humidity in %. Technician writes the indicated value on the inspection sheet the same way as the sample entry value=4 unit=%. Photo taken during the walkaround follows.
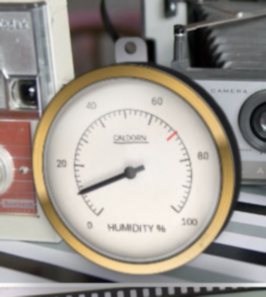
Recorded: value=10 unit=%
